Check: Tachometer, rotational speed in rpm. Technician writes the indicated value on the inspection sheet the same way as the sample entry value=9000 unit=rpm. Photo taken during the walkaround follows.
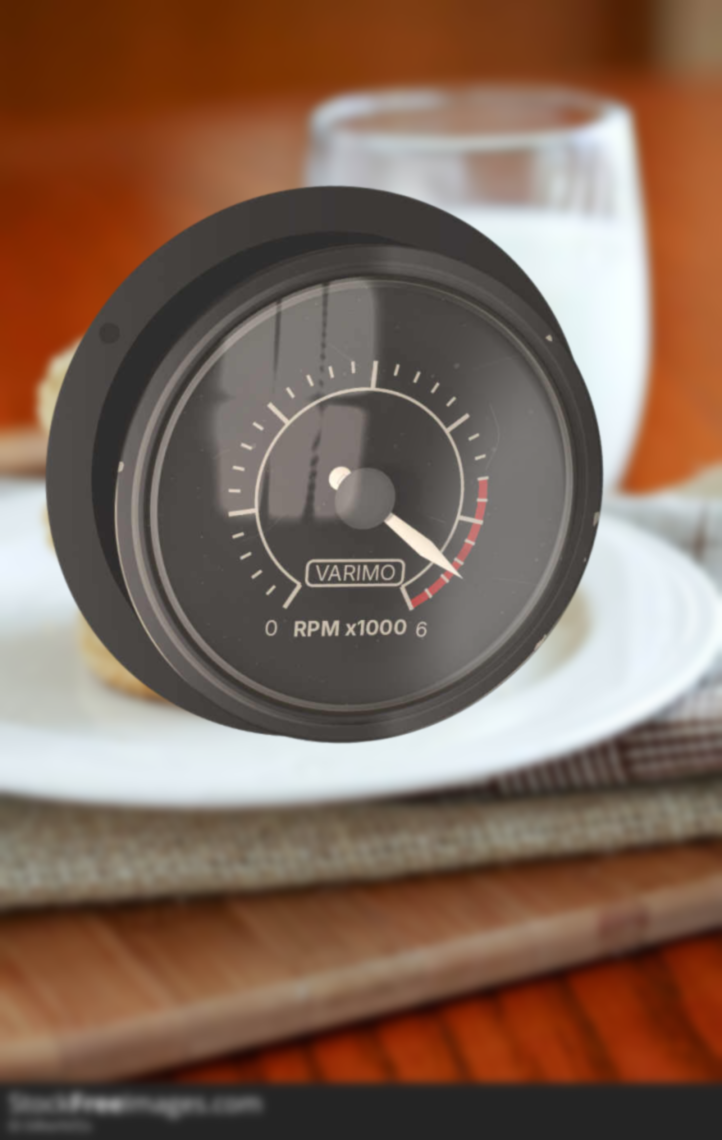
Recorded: value=5500 unit=rpm
